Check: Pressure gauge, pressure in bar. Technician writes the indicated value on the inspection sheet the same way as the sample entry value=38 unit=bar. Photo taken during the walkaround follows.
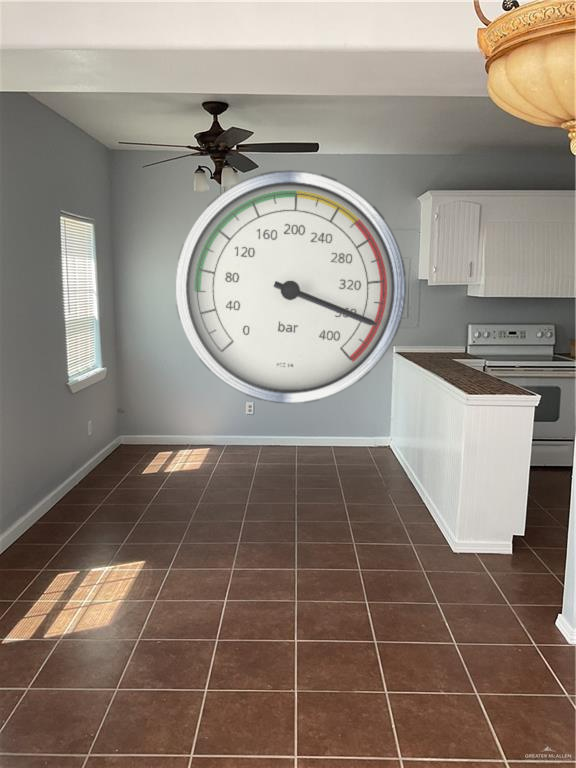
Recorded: value=360 unit=bar
